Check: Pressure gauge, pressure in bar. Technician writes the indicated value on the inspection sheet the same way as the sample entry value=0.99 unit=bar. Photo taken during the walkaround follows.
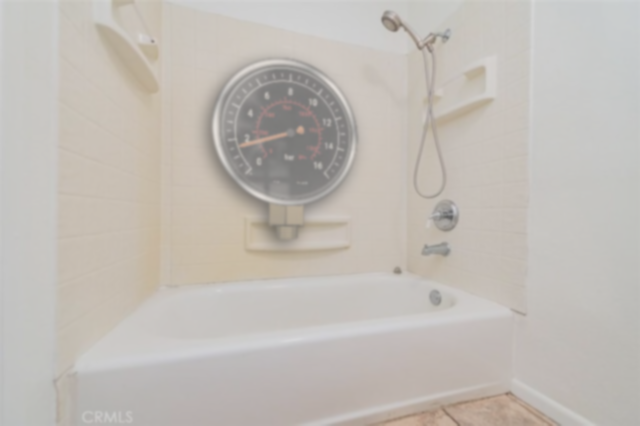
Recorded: value=1.5 unit=bar
